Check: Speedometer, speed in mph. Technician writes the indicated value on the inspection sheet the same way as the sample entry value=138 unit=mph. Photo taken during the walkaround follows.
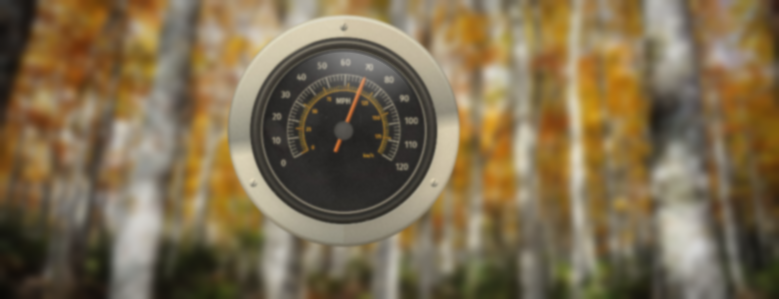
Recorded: value=70 unit=mph
